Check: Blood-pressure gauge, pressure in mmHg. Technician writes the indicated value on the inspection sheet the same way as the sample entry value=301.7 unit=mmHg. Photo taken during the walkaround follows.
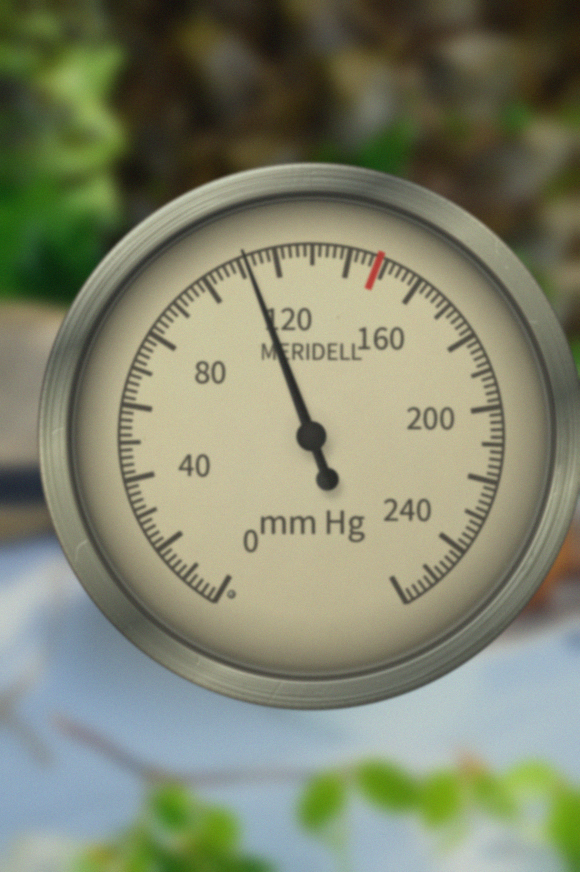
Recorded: value=112 unit=mmHg
